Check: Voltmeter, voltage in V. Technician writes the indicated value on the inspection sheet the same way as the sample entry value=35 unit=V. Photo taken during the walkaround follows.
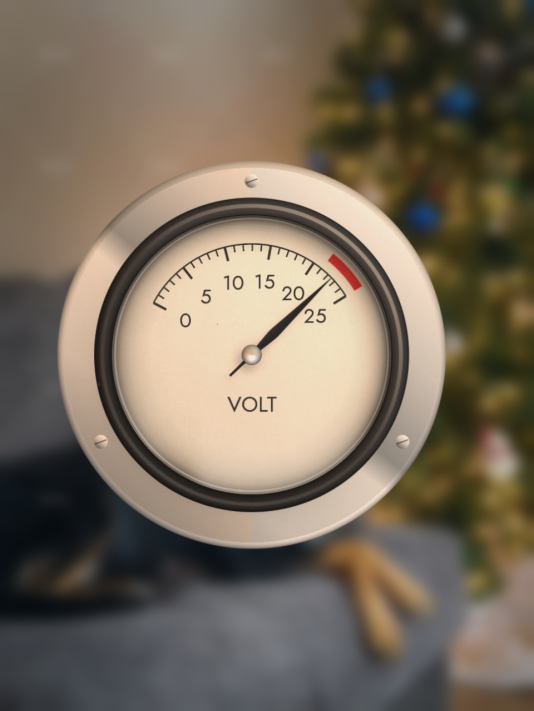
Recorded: value=22.5 unit=V
